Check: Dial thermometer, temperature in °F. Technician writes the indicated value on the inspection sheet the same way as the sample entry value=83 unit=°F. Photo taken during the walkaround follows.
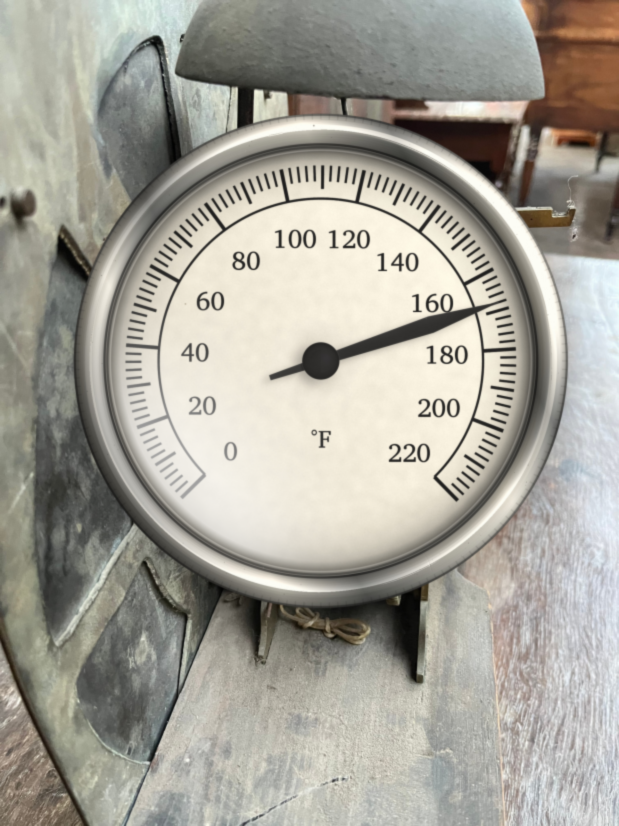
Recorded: value=168 unit=°F
